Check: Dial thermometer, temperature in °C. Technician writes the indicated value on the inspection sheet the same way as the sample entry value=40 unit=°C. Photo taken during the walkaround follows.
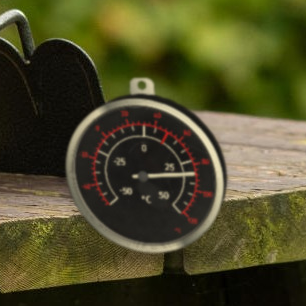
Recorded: value=30 unit=°C
